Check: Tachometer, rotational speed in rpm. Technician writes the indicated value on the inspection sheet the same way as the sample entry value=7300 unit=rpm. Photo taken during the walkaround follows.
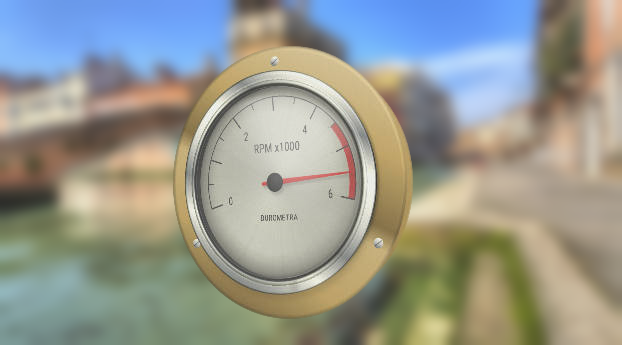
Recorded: value=5500 unit=rpm
